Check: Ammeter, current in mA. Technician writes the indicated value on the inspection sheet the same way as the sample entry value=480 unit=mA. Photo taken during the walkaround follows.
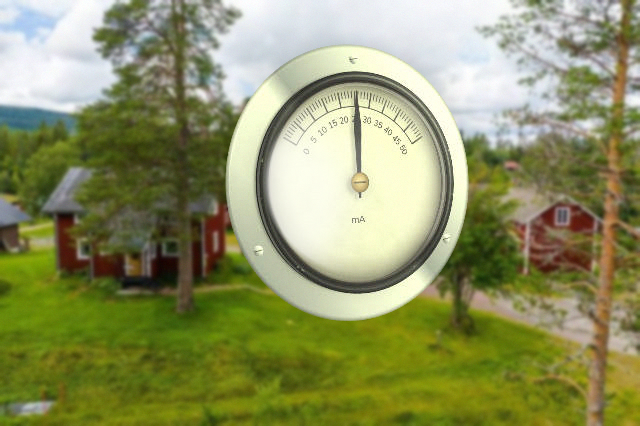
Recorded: value=25 unit=mA
